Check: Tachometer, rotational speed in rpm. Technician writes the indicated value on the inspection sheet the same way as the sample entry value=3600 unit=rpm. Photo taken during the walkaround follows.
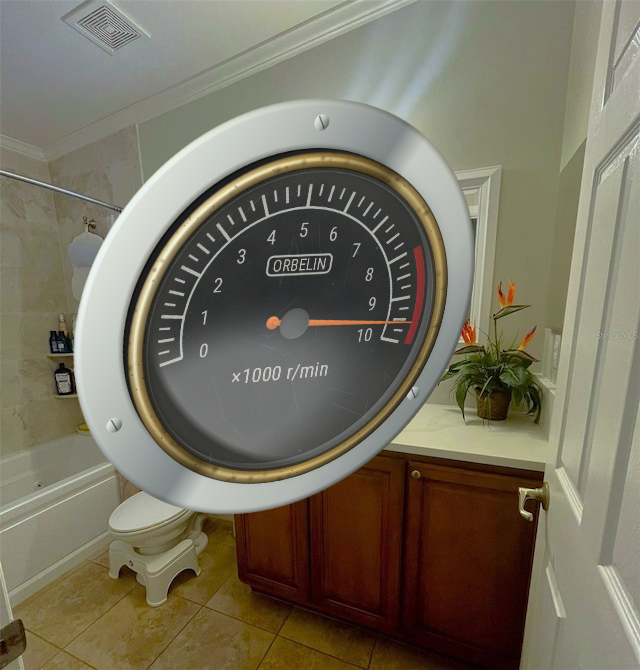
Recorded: value=9500 unit=rpm
